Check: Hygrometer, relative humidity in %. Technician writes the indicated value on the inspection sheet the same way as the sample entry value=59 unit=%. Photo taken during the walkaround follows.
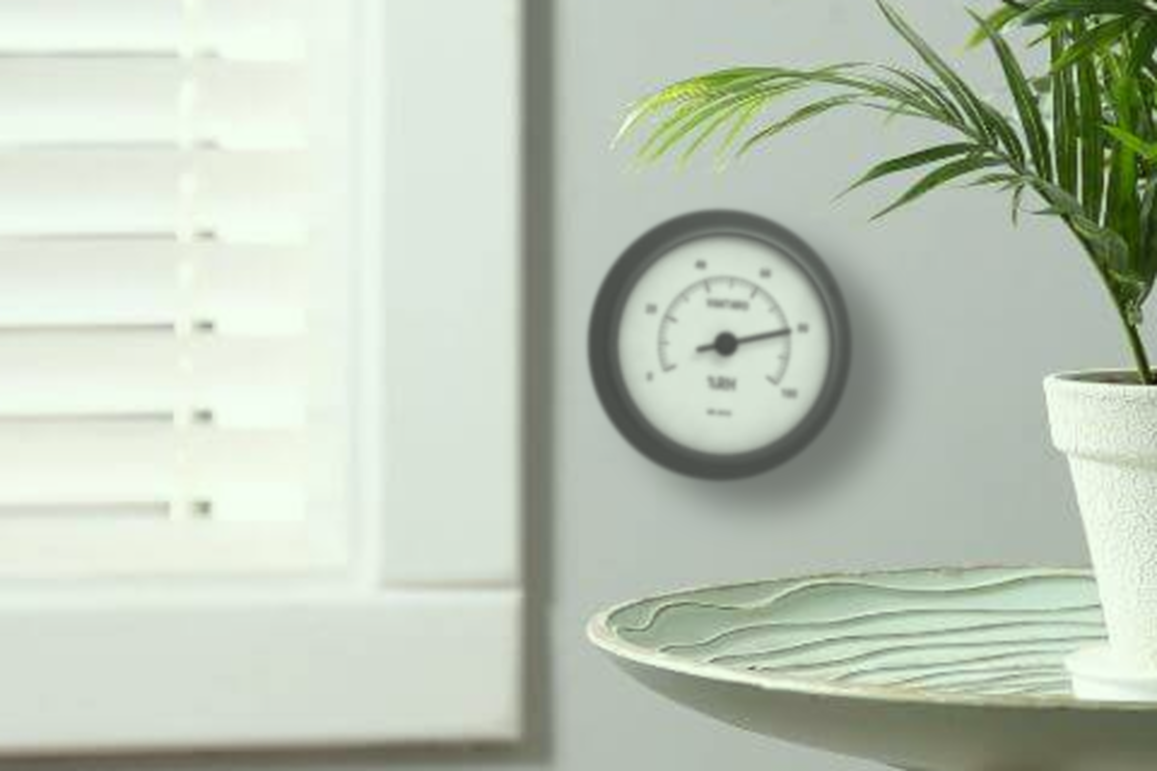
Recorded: value=80 unit=%
